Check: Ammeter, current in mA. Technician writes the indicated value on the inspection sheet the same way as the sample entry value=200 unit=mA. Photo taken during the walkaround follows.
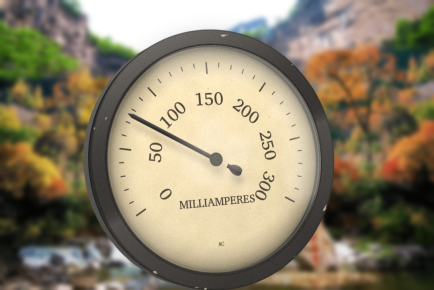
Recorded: value=75 unit=mA
